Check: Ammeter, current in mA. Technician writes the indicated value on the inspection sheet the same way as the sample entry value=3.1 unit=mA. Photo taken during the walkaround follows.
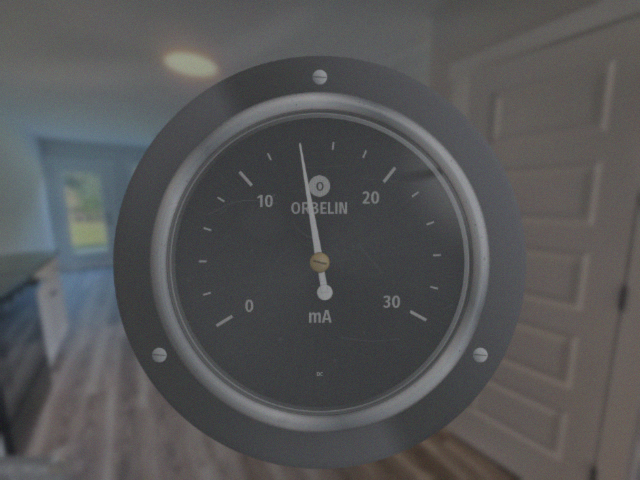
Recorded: value=14 unit=mA
